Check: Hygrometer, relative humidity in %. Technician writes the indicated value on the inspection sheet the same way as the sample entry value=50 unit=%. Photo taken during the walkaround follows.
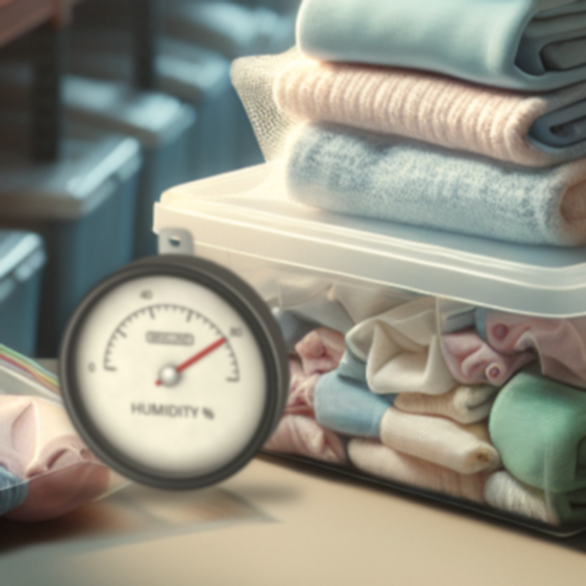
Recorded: value=80 unit=%
